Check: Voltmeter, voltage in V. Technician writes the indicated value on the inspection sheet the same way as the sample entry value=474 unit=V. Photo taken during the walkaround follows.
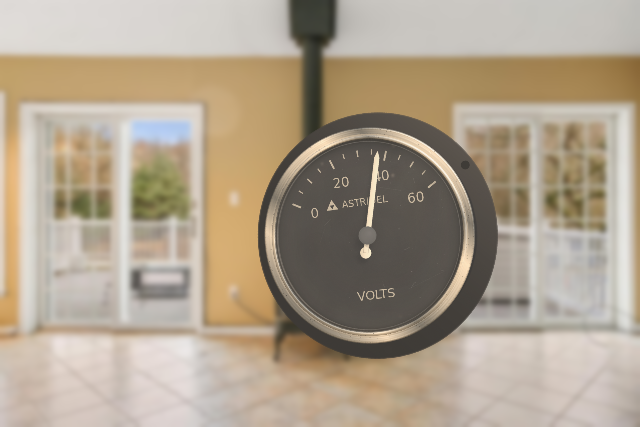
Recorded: value=37.5 unit=V
